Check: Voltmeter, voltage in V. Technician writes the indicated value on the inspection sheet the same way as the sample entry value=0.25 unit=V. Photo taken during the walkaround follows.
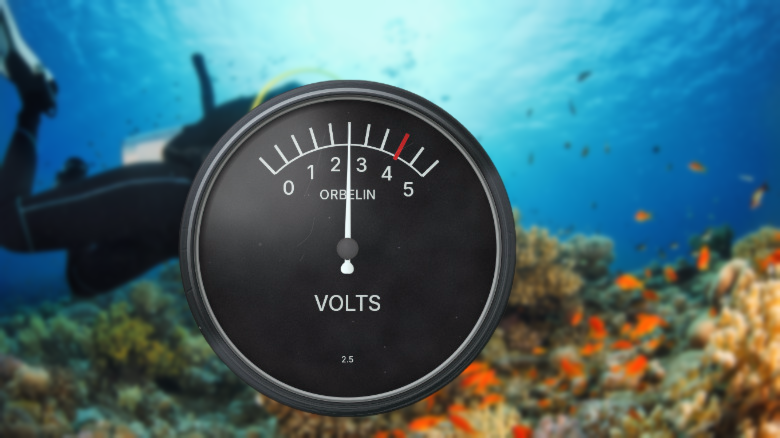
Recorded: value=2.5 unit=V
